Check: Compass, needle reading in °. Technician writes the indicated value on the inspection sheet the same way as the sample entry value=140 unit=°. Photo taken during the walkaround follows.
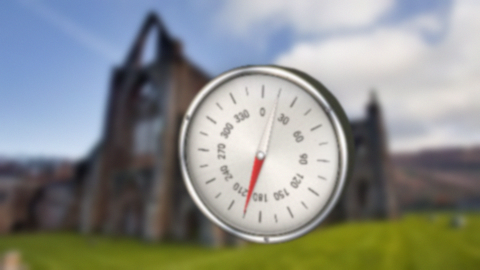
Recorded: value=195 unit=°
